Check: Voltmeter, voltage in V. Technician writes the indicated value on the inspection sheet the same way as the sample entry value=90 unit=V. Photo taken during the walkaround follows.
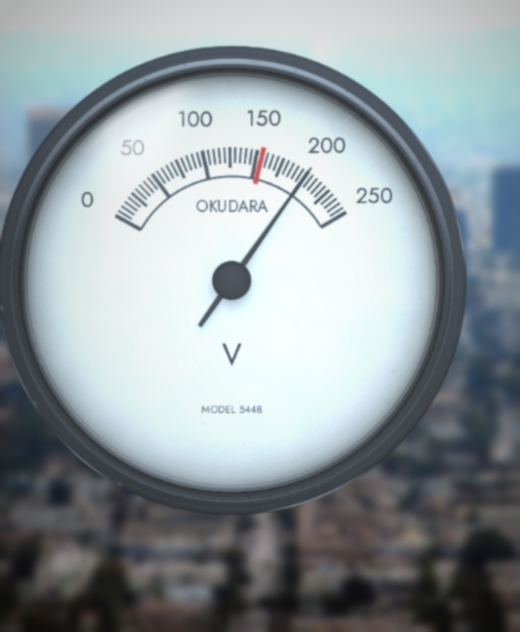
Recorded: value=200 unit=V
